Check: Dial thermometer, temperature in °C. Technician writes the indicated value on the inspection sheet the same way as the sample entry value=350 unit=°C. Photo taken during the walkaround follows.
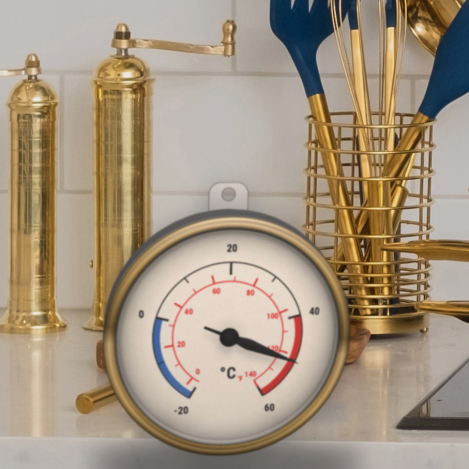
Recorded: value=50 unit=°C
